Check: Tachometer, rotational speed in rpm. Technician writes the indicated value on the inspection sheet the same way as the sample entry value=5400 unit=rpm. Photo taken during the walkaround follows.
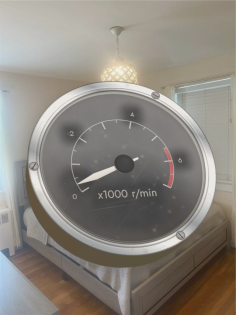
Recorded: value=250 unit=rpm
